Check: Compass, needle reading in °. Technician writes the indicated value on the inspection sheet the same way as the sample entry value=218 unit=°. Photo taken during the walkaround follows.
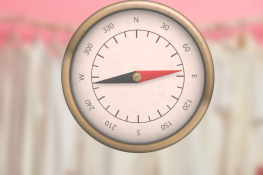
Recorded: value=82.5 unit=°
